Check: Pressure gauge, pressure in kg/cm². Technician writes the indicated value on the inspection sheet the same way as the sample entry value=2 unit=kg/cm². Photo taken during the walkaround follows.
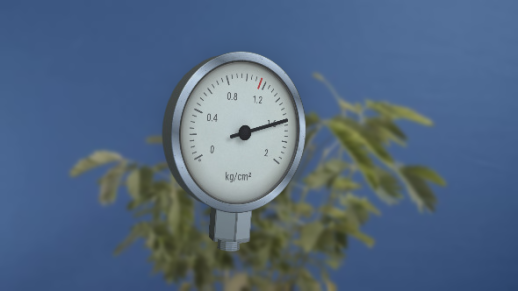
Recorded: value=1.6 unit=kg/cm²
